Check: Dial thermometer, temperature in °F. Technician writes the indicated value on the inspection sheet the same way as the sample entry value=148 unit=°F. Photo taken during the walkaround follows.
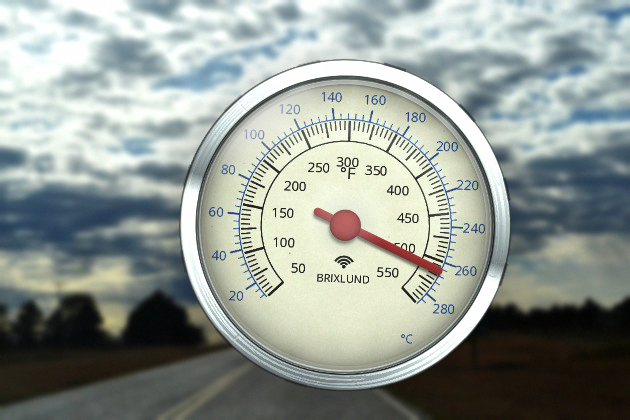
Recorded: value=510 unit=°F
